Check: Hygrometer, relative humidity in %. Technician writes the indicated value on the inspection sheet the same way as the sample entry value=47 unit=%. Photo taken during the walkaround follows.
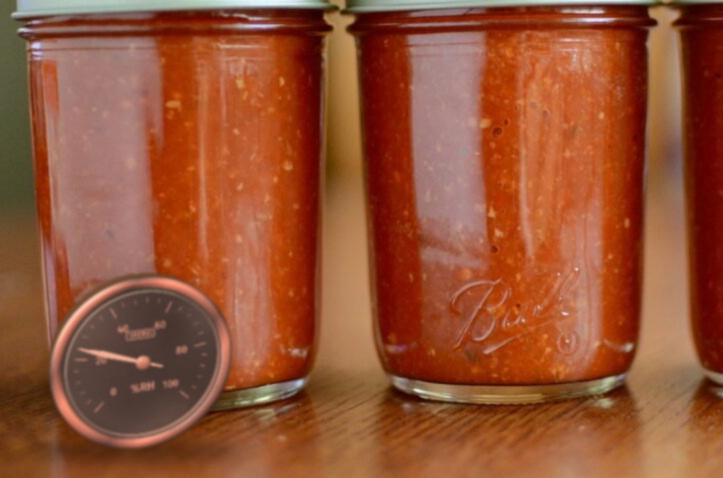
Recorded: value=24 unit=%
